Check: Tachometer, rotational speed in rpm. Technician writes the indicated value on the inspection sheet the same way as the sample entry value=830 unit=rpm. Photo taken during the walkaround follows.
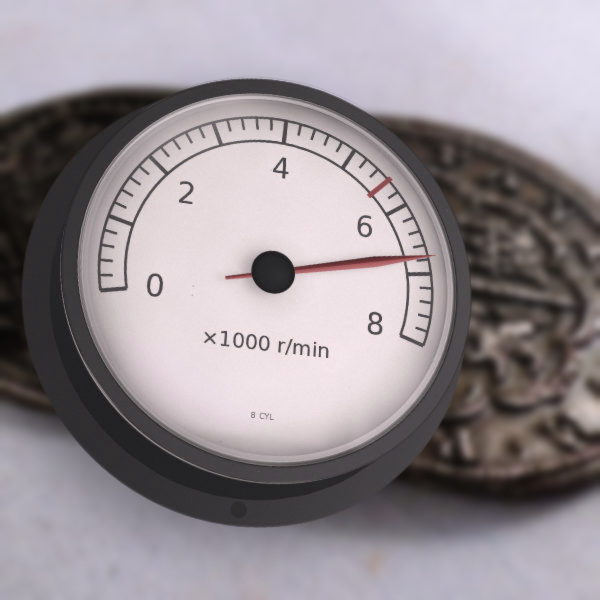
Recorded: value=6800 unit=rpm
